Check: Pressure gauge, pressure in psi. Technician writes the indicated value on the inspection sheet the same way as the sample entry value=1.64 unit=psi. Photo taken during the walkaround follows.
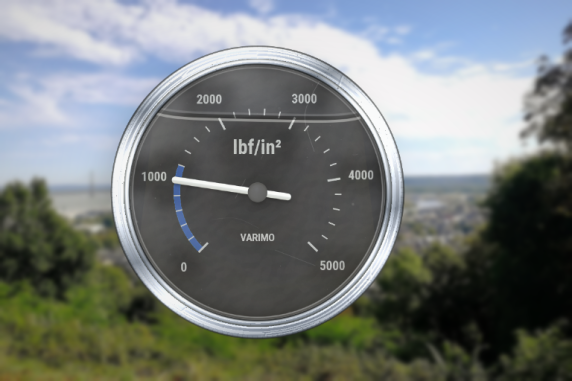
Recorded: value=1000 unit=psi
